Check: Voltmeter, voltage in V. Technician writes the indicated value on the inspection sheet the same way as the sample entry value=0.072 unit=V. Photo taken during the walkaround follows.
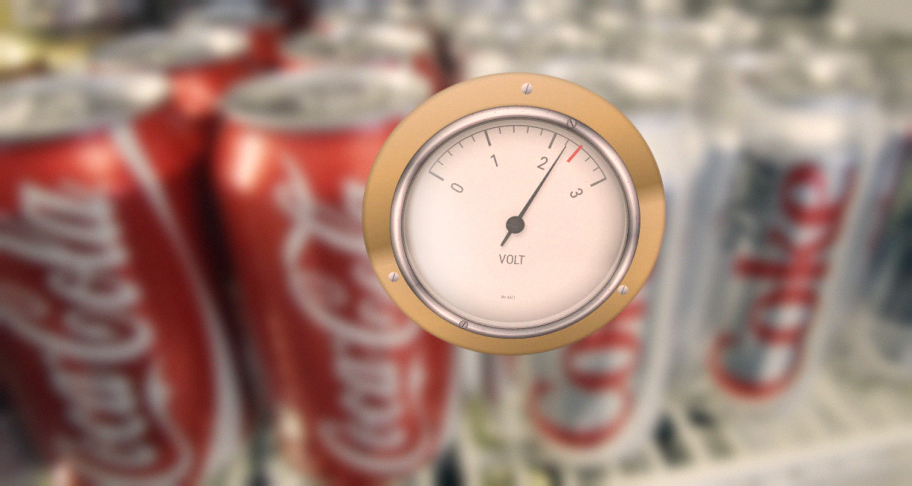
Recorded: value=2.2 unit=V
